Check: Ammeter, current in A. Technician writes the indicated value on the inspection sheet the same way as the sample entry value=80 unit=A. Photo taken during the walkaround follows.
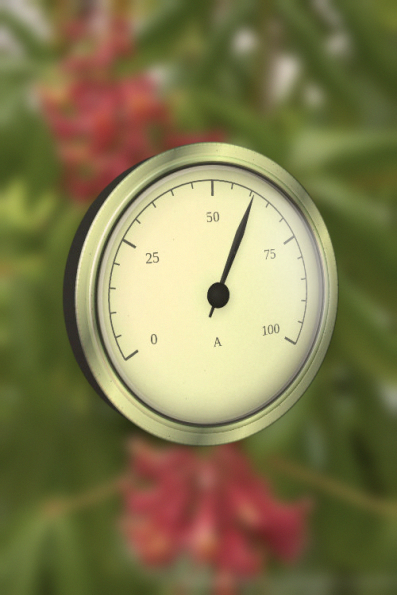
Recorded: value=60 unit=A
